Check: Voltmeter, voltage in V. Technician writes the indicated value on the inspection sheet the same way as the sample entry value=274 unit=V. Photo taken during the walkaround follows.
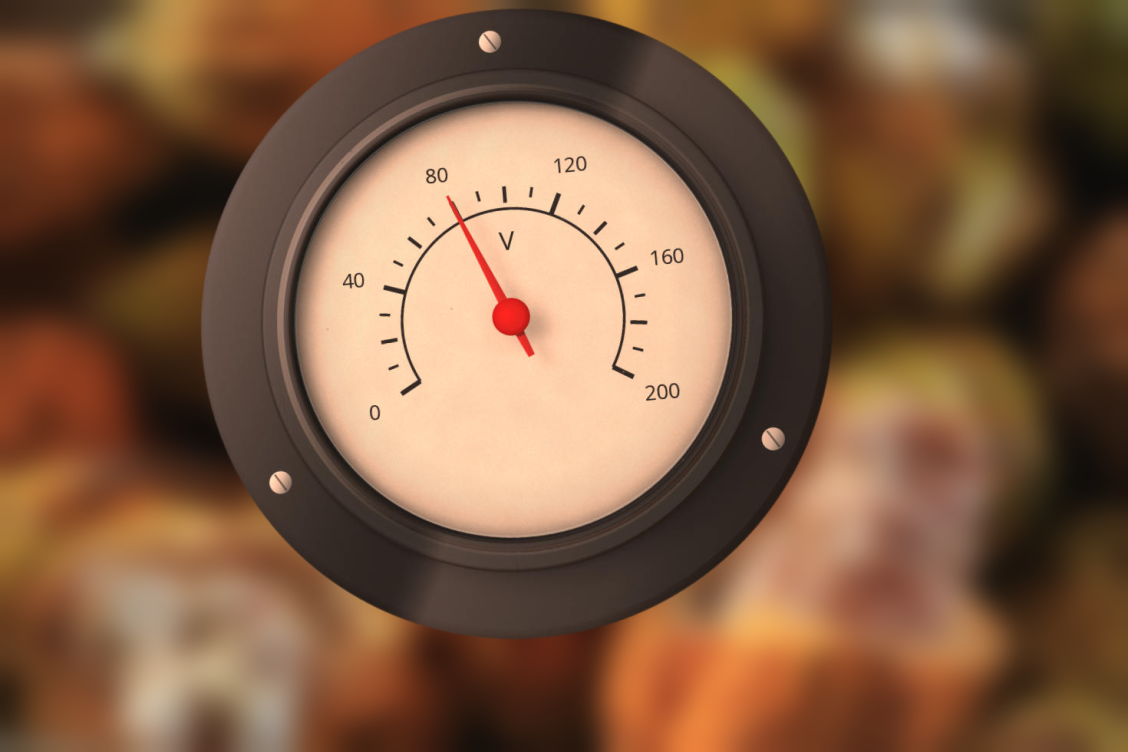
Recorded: value=80 unit=V
